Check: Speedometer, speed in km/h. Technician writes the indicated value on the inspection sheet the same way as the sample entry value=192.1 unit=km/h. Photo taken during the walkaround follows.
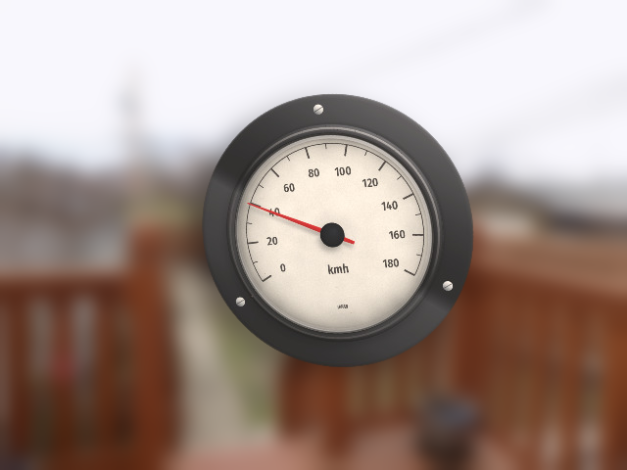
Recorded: value=40 unit=km/h
